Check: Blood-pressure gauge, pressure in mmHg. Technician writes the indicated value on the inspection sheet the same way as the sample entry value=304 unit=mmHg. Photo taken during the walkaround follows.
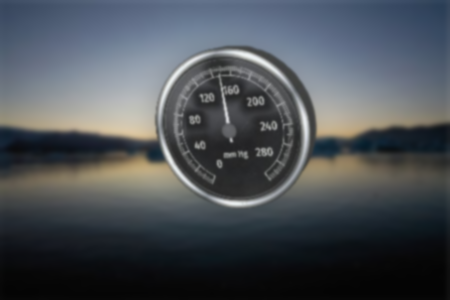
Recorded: value=150 unit=mmHg
